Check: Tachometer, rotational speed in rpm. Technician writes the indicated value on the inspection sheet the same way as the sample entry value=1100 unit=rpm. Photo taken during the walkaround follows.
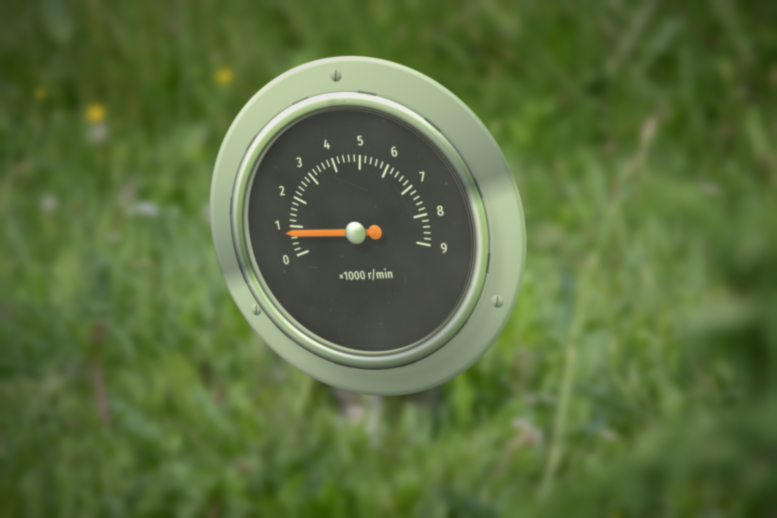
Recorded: value=800 unit=rpm
